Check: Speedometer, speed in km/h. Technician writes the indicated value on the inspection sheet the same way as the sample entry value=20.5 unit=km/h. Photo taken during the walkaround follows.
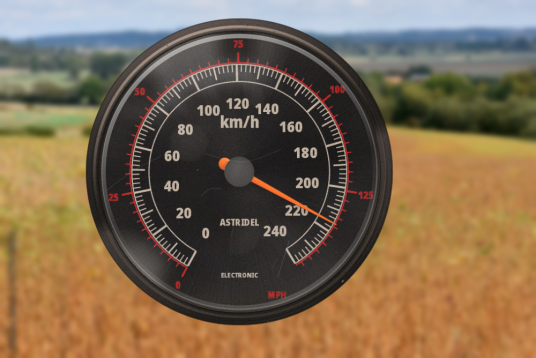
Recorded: value=216 unit=km/h
